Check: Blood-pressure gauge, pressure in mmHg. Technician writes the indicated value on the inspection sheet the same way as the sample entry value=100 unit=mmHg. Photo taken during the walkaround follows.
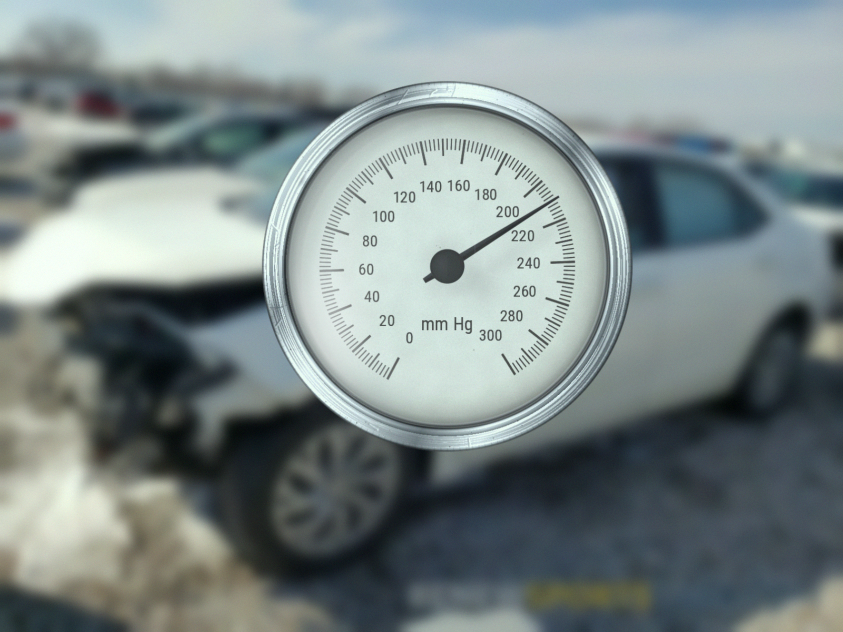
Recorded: value=210 unit=mmHg
